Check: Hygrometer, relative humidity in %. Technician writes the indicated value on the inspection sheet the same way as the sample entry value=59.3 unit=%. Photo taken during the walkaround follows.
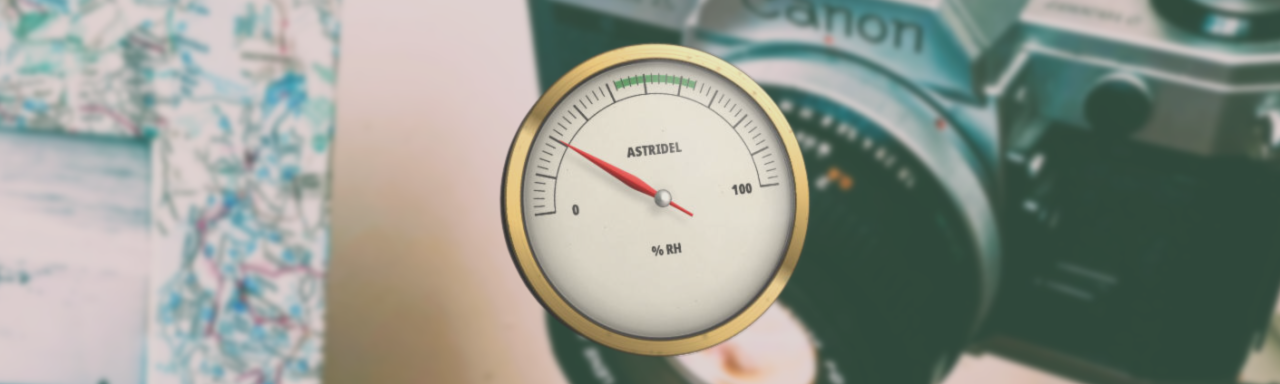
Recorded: value=20 unit=%
